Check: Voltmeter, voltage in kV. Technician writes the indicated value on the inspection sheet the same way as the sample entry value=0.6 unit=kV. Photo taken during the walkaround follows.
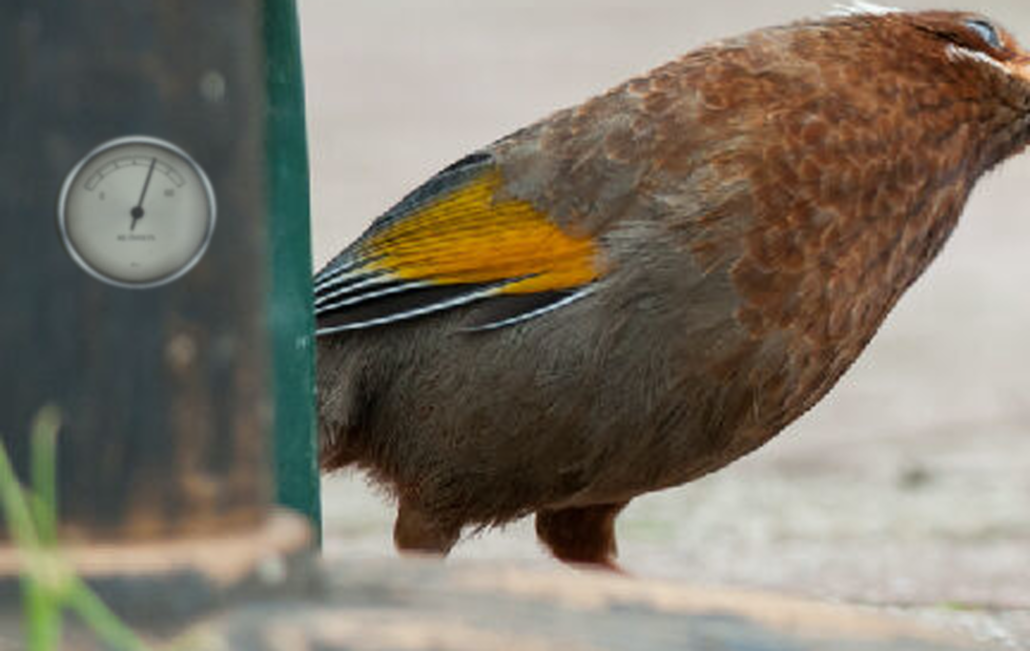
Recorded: value=40 unit=kV
